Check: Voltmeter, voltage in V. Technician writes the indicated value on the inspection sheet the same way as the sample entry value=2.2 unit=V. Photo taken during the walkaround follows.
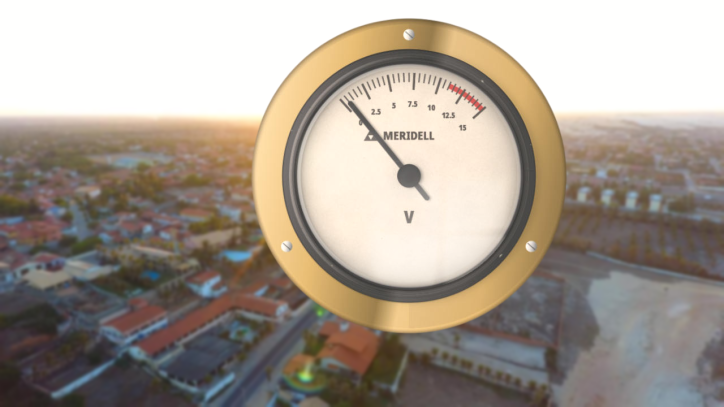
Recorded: value=0.5 unit=V
